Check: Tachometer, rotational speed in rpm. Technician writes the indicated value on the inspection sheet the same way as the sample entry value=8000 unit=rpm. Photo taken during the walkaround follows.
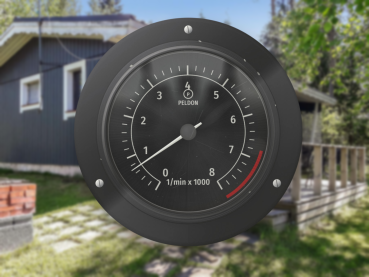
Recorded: value=700 unit=rpm
